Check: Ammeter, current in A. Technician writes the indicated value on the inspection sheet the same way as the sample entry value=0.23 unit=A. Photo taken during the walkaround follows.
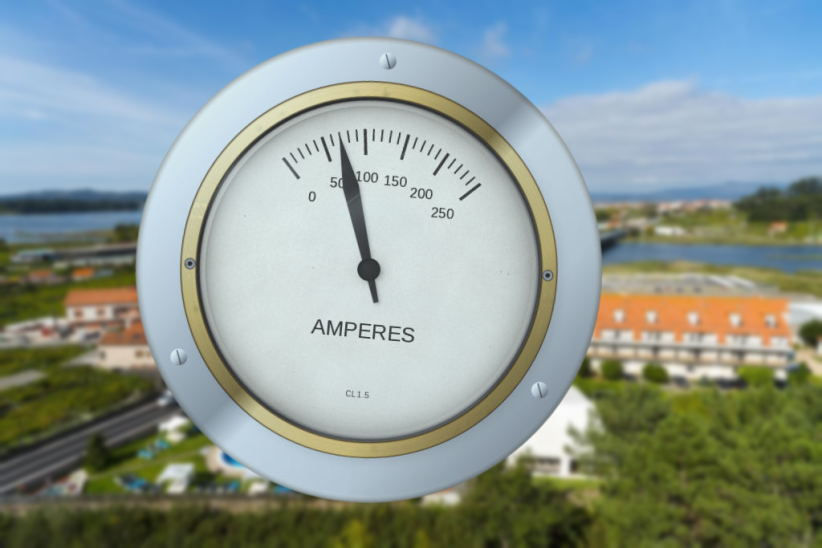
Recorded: value=70 unit=A
